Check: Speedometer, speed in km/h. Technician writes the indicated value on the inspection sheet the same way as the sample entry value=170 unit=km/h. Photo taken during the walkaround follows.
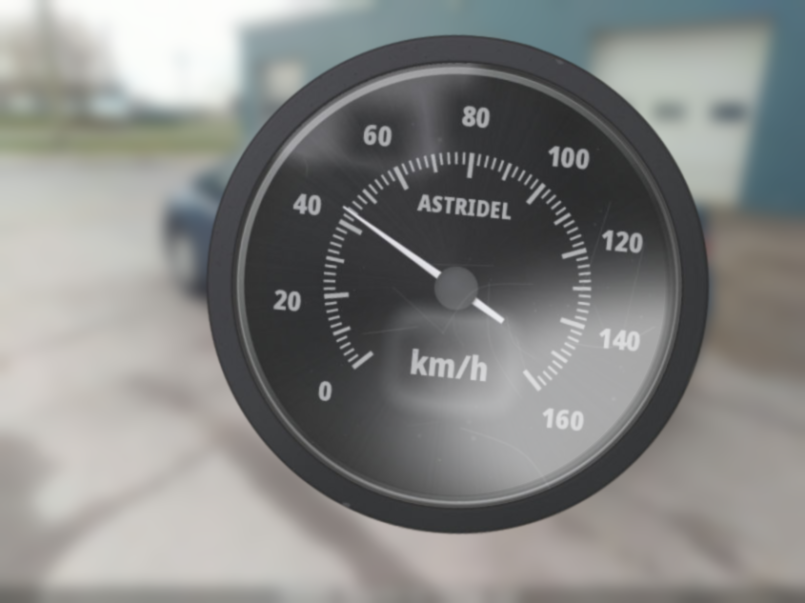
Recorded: value=44 unit=km/h
